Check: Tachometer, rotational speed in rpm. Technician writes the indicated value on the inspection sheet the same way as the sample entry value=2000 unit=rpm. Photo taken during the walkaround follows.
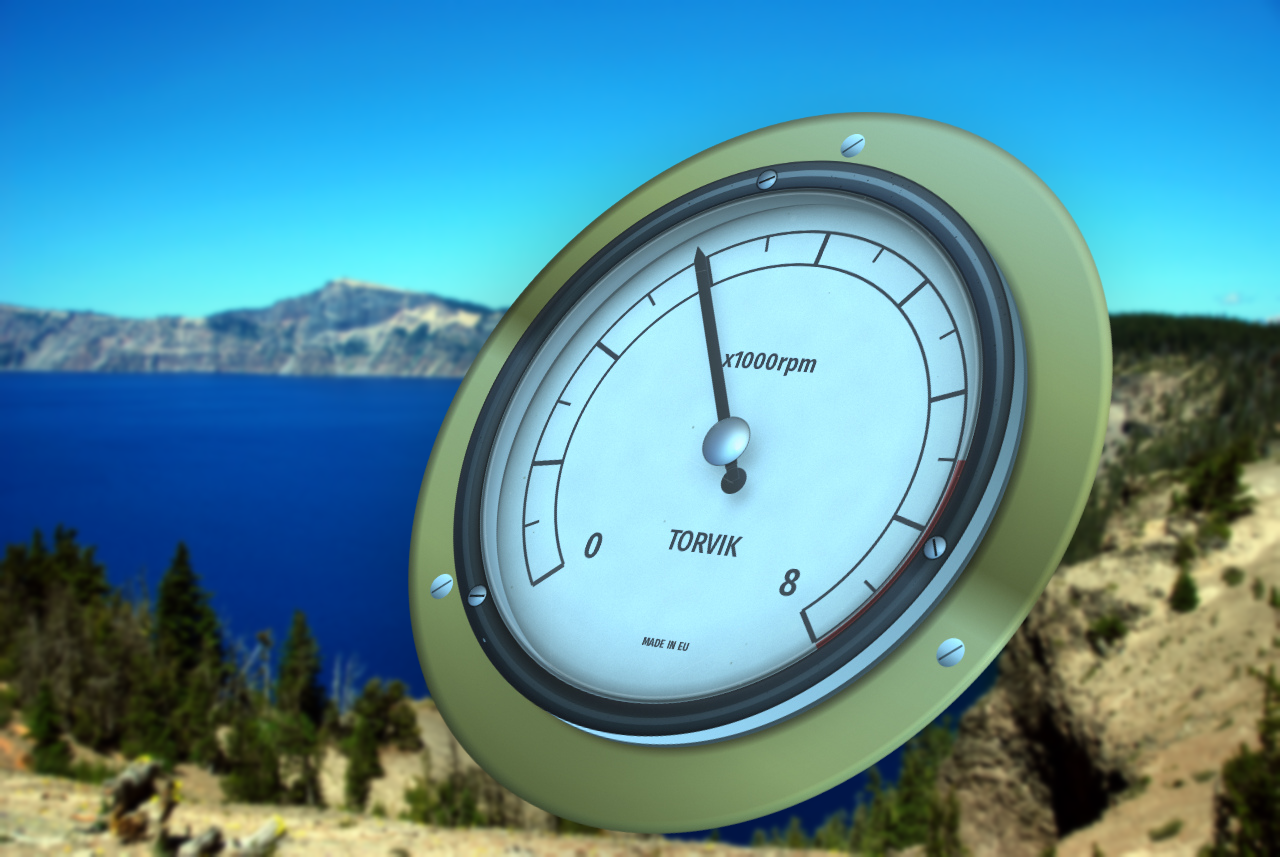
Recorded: value=3000 unit=rpm
